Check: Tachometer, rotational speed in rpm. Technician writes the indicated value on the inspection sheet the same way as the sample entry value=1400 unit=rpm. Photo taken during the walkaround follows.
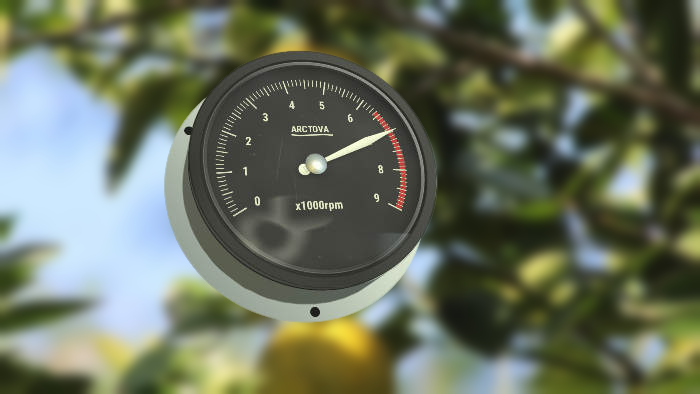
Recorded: value=7000 unit=rpm
